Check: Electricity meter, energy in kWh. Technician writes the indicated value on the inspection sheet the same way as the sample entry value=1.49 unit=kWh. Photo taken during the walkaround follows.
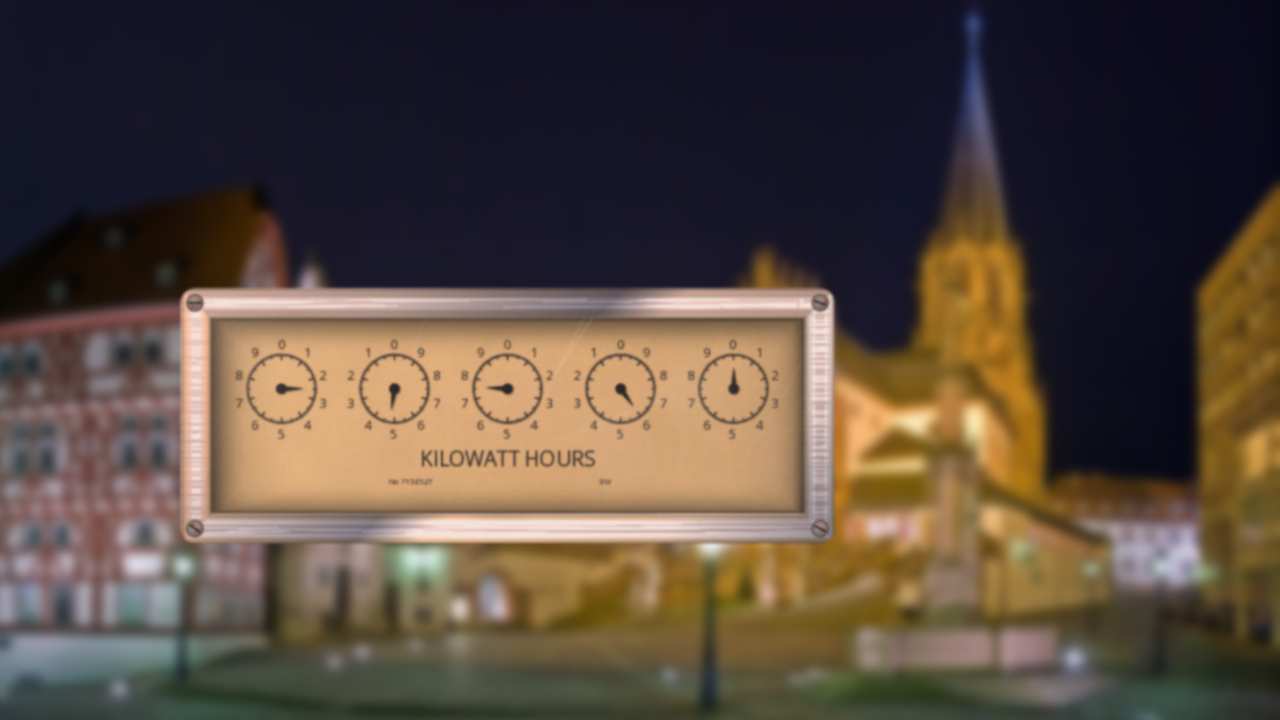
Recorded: value=24760 unit=kWh
